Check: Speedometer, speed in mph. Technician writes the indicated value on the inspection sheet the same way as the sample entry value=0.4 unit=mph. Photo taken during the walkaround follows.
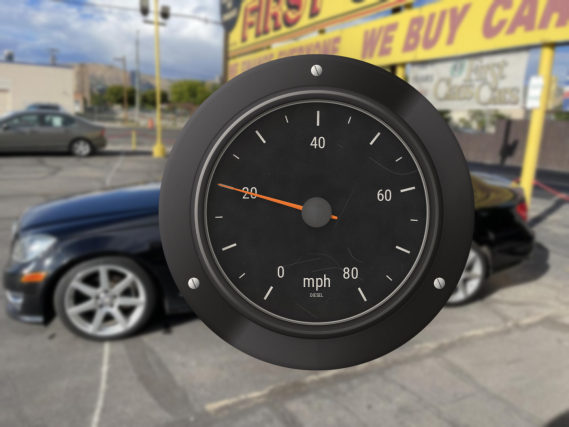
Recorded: value=20 unit=mph
